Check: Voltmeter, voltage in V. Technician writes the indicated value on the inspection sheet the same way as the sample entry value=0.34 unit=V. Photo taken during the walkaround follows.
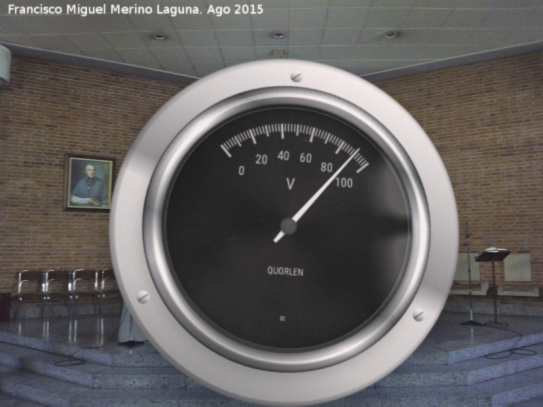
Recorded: value=90 unit=V
